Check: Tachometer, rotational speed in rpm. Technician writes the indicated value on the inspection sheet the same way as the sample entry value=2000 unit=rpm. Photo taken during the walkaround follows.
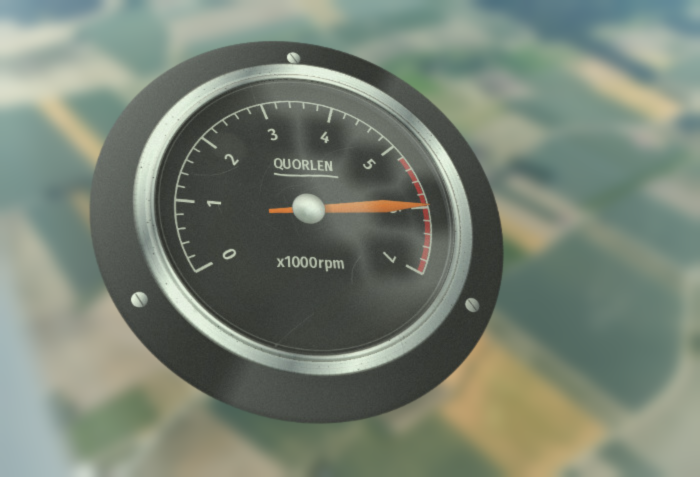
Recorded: value=6000 unit=rpm
